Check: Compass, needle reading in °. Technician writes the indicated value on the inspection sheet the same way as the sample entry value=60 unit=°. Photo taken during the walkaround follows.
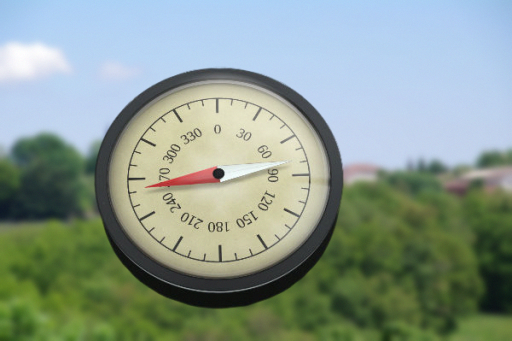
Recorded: value=260 unit=°
